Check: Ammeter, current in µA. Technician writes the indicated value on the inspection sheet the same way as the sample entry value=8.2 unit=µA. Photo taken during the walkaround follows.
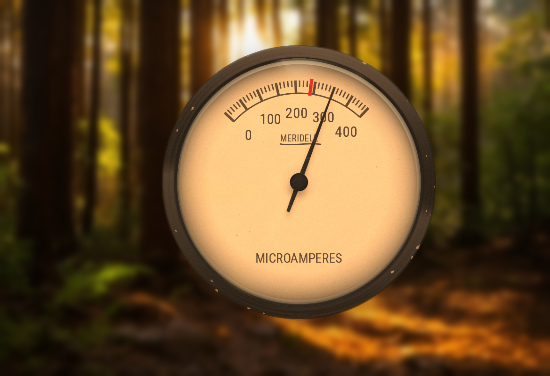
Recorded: value=300 unit=µA
